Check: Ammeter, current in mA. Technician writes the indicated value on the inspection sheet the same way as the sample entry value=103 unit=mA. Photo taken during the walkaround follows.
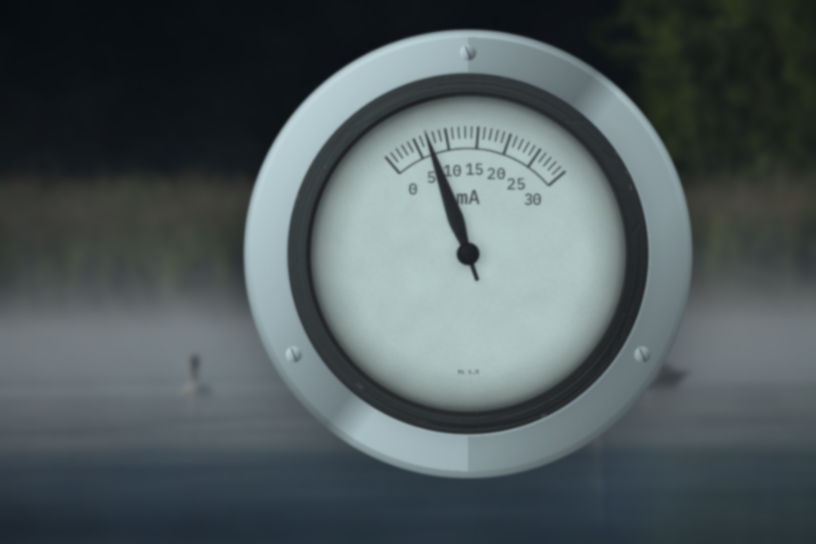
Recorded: value=7 unit=mA
